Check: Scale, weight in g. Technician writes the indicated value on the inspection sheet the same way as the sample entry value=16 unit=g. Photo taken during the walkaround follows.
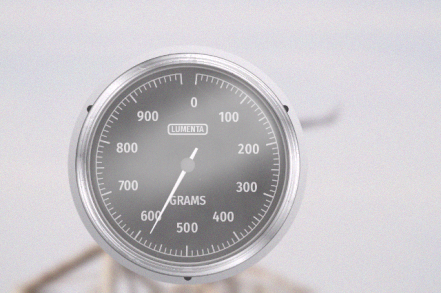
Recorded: value=580 unit=g
